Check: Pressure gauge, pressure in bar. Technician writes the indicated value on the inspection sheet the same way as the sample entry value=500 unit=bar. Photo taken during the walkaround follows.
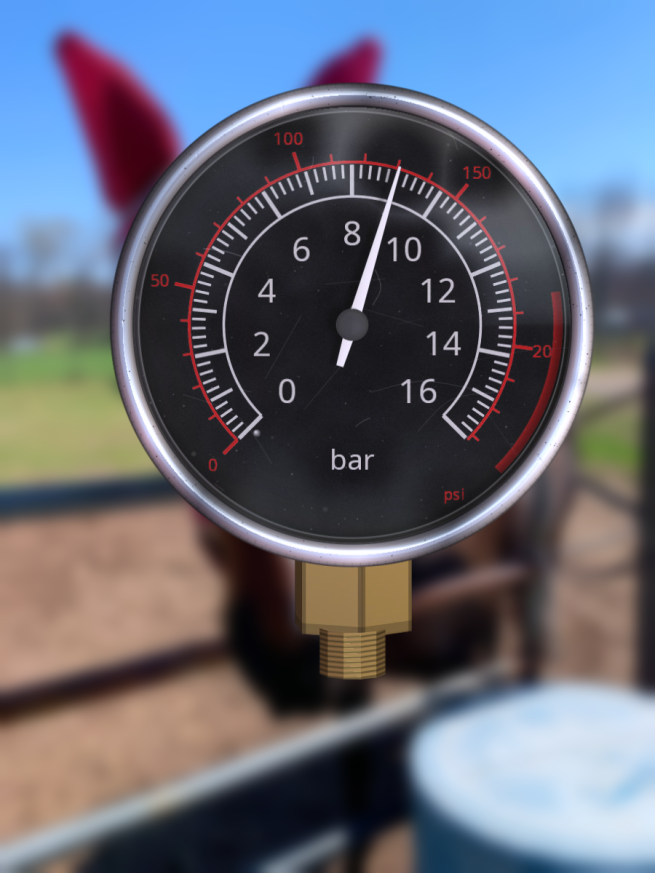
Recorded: value=9 unit=bar
